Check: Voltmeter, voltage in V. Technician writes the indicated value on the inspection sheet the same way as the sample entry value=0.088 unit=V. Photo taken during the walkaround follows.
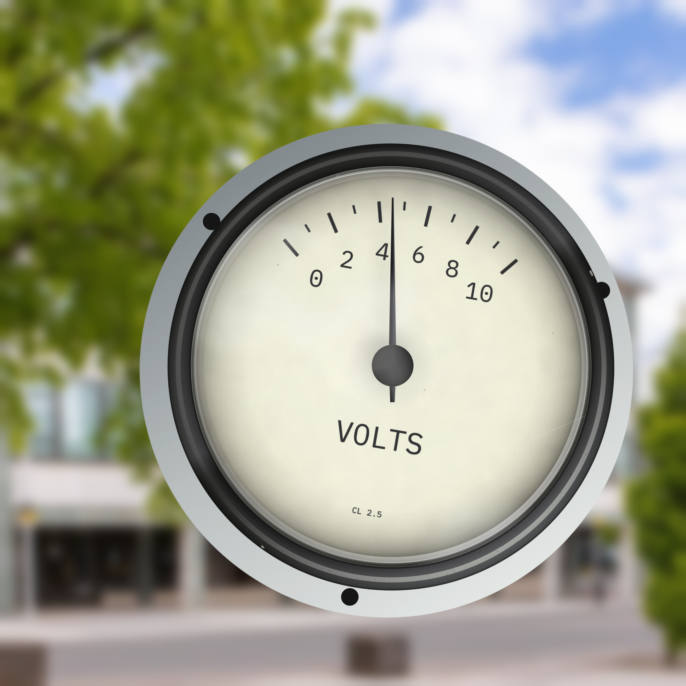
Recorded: value=4.5 unit=V
